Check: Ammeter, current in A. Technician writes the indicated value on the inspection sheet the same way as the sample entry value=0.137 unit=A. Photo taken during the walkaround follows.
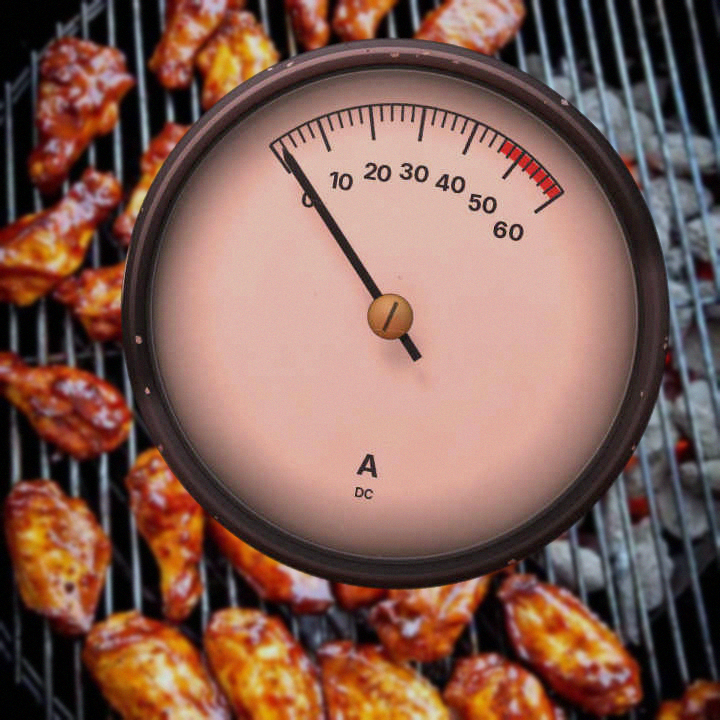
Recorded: value=2 unit=A
